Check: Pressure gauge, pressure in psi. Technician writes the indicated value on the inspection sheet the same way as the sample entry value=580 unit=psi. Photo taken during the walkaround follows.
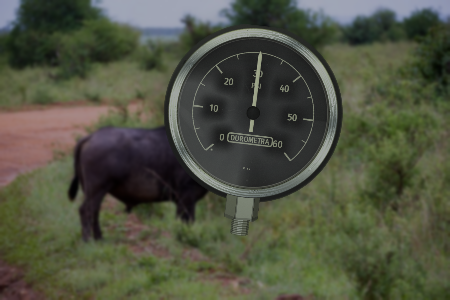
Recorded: value=30 unit=psi
